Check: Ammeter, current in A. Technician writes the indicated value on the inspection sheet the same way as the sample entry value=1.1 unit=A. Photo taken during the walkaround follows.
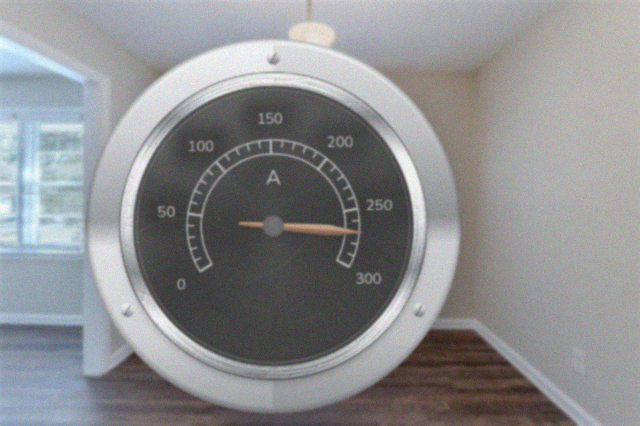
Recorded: value=270 unit=A
